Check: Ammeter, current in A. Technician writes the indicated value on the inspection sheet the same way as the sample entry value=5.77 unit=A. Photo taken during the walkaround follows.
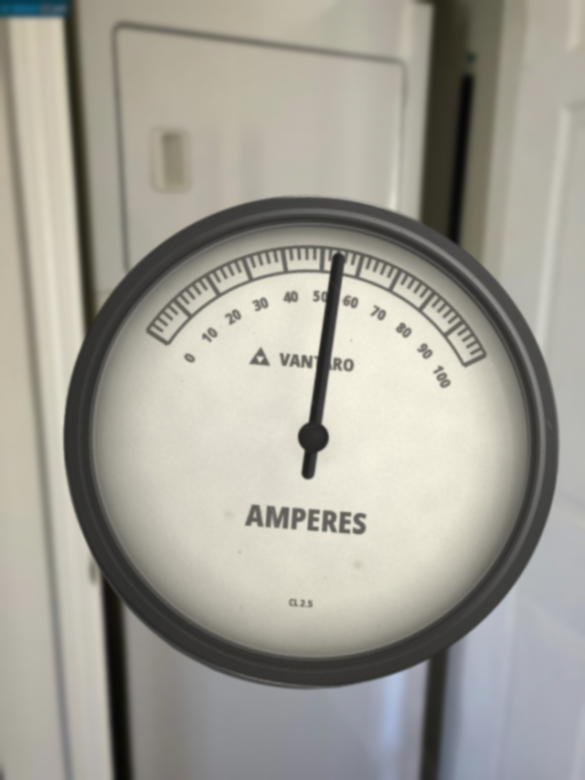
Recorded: value=54 unit=A
